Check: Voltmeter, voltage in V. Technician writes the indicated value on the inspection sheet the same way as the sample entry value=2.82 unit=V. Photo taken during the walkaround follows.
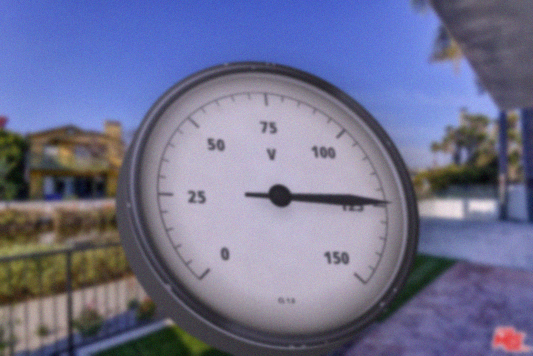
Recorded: value=125 unit=V
